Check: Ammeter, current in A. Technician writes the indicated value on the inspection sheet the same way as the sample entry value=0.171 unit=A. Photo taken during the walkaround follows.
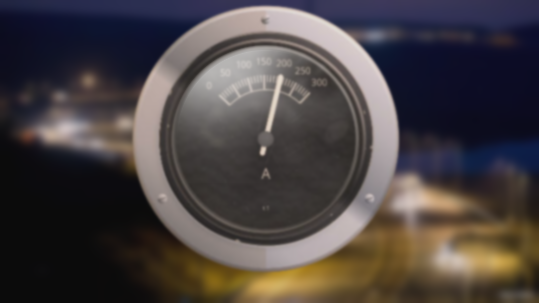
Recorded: value=200 unit=A
